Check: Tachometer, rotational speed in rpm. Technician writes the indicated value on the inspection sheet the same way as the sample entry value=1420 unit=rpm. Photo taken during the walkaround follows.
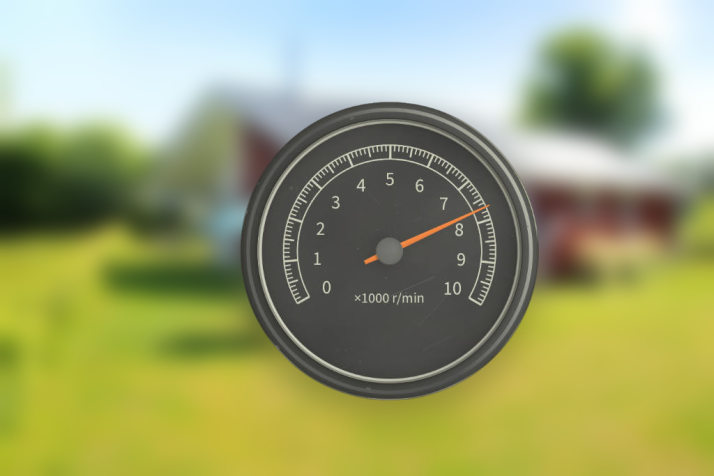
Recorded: value=7700 unit=rpm
